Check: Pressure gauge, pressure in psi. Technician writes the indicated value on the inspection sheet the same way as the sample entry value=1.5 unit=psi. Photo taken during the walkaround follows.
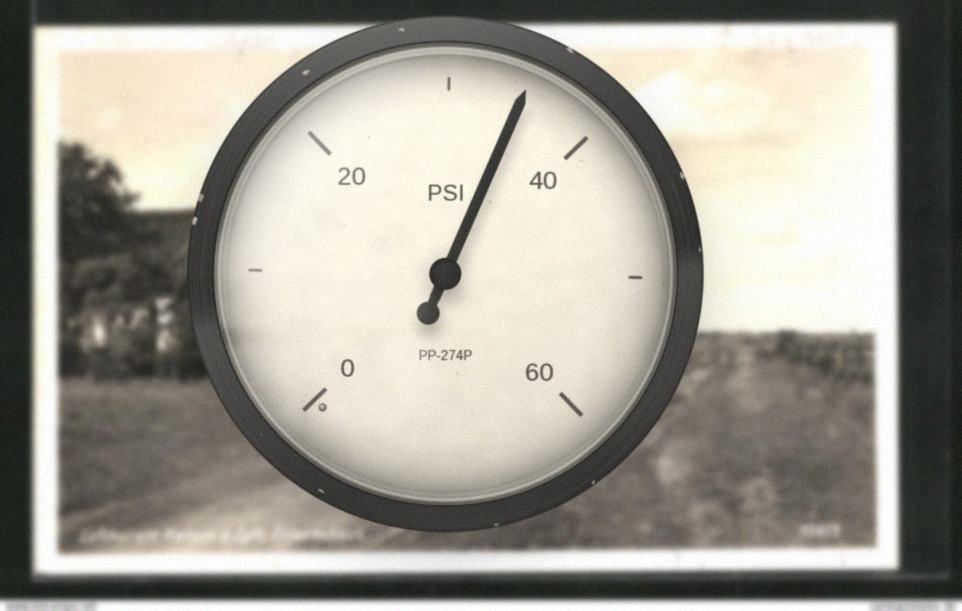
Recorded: value=35 unit=psi
